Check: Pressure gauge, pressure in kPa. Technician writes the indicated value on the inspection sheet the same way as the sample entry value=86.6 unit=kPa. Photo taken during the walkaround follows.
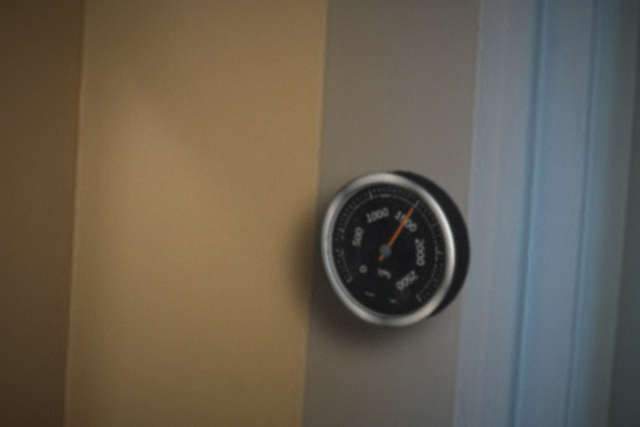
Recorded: value=1500 unit=kPa
